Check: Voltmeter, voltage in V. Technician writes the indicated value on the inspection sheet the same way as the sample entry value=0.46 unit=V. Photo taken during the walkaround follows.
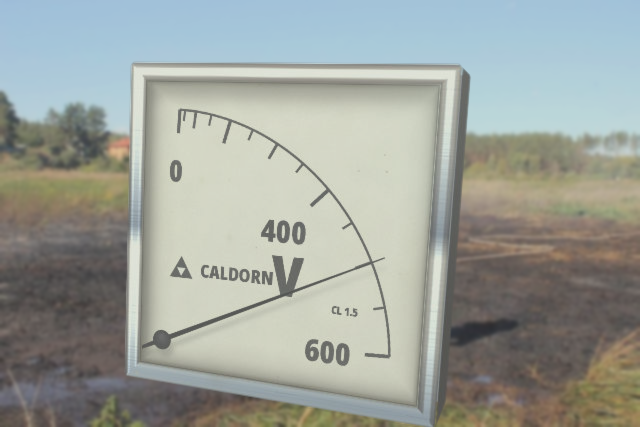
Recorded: value=500 unit=V
